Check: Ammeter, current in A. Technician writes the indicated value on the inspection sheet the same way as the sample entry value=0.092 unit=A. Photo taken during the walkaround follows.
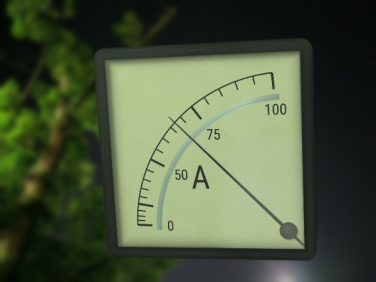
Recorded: value=67.5 unit=A
